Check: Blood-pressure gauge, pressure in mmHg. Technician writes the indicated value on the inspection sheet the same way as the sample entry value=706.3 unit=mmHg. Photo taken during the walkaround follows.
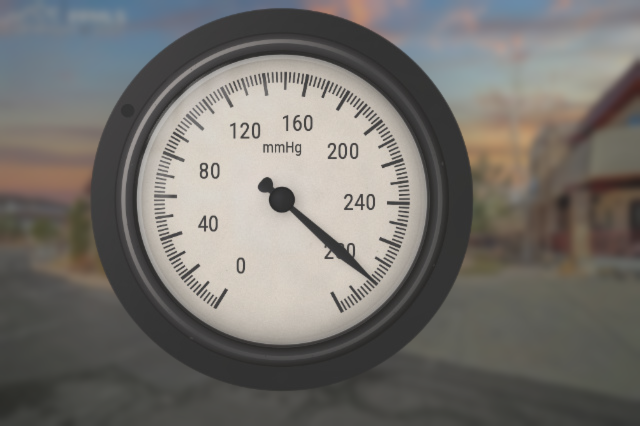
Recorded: value=280 unit=mmHg
